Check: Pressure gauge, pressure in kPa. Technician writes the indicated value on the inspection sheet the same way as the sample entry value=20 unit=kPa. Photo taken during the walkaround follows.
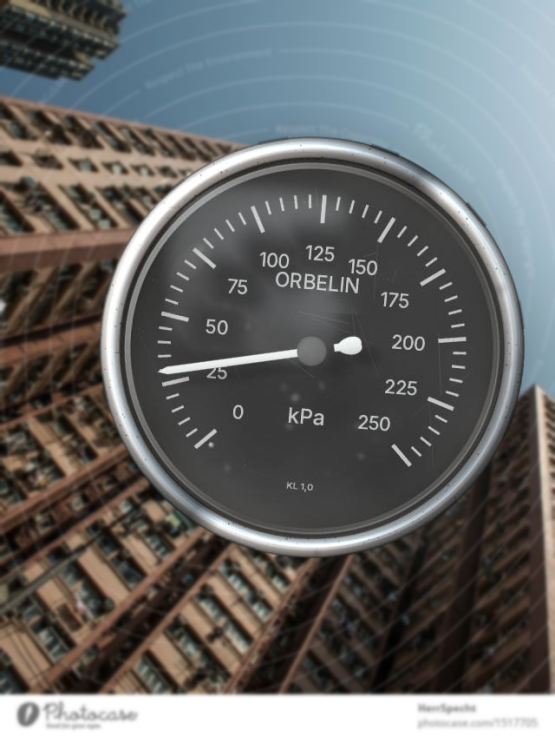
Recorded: value=30 unit=kPa
